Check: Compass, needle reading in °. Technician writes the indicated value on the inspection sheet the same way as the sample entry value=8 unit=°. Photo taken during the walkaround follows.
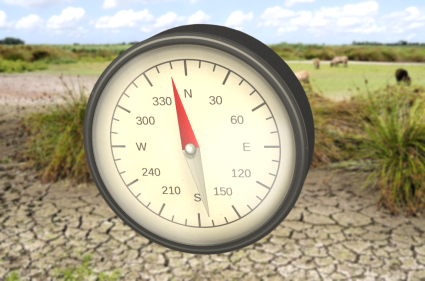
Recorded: value=350 unit=°
